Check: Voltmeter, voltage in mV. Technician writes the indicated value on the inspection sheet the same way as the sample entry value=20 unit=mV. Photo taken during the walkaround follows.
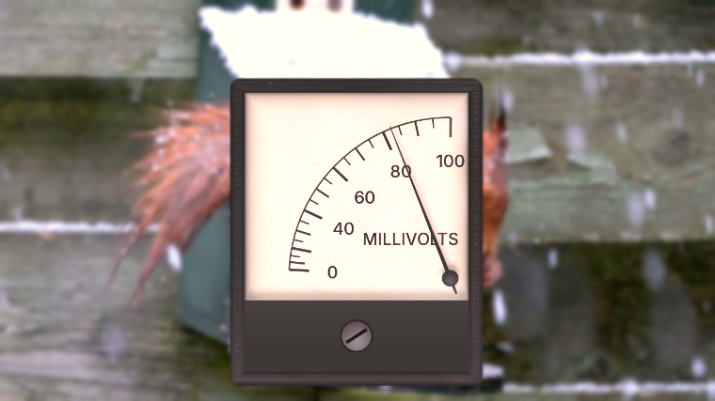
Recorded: value=82.5 unit=mV
